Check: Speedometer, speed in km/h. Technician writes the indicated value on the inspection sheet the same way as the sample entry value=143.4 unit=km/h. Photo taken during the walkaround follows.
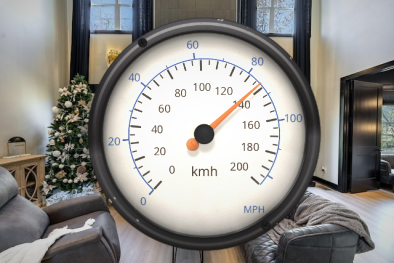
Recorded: value=137.5 unit=km/h
